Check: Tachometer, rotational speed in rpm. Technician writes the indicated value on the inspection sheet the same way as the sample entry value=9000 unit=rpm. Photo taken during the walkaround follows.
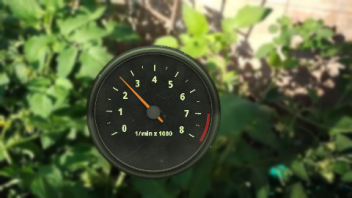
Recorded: value=2500 unit=rpm
